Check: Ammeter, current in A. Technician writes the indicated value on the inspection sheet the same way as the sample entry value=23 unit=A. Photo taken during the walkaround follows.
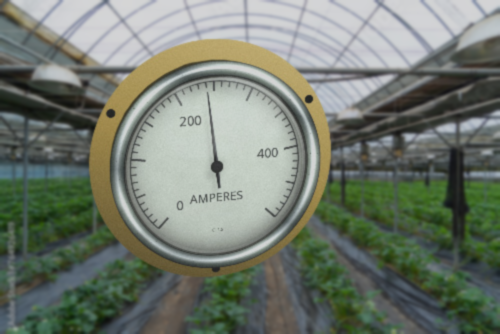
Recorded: value=240 unit=A
